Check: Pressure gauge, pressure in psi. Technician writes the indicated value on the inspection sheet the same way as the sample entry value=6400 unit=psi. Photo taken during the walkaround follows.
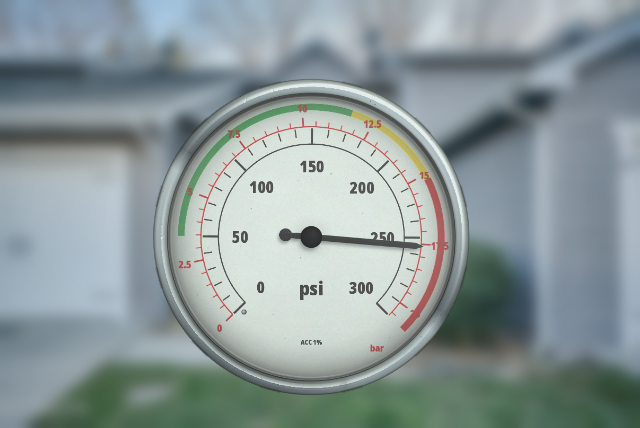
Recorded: value=255 unit=psi
